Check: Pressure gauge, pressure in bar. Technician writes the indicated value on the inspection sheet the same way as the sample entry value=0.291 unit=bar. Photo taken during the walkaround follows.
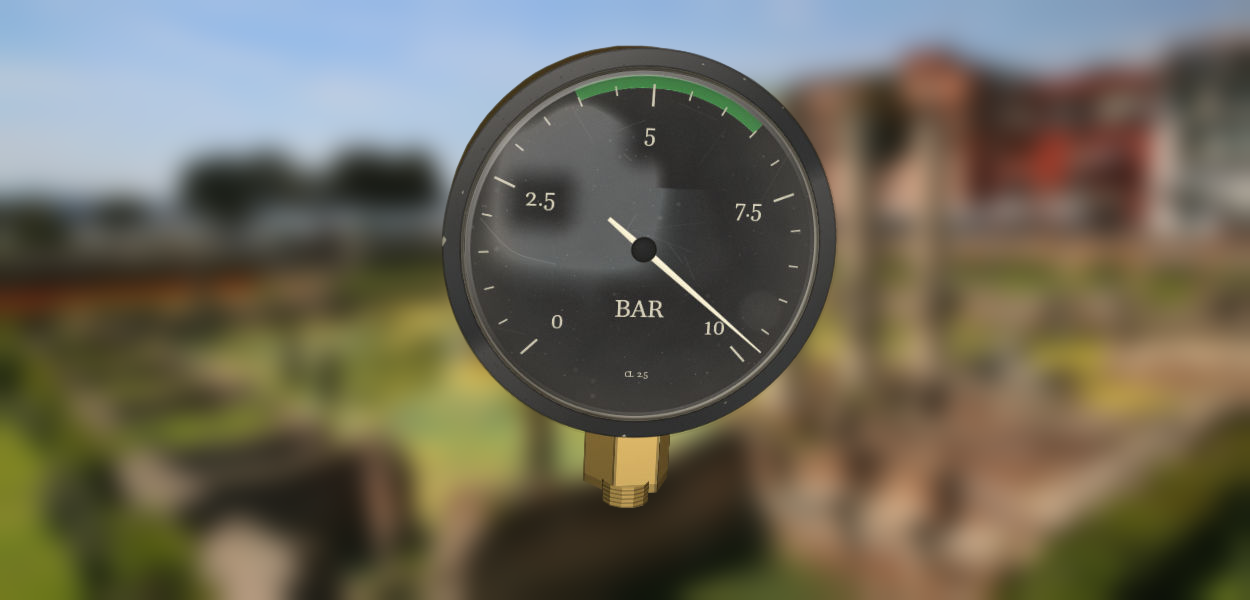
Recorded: value=9.75 unit=bar
